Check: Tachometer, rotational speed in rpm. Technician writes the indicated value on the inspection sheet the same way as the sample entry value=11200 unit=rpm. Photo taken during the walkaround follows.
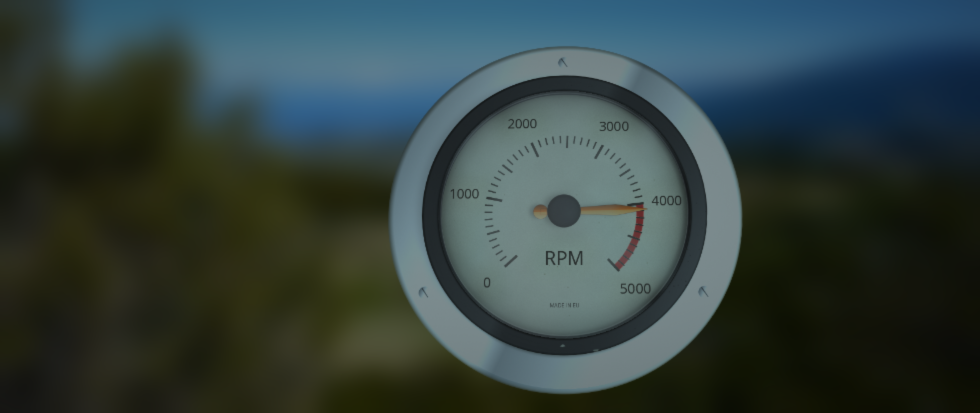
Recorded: value=4100 unit=rpm
